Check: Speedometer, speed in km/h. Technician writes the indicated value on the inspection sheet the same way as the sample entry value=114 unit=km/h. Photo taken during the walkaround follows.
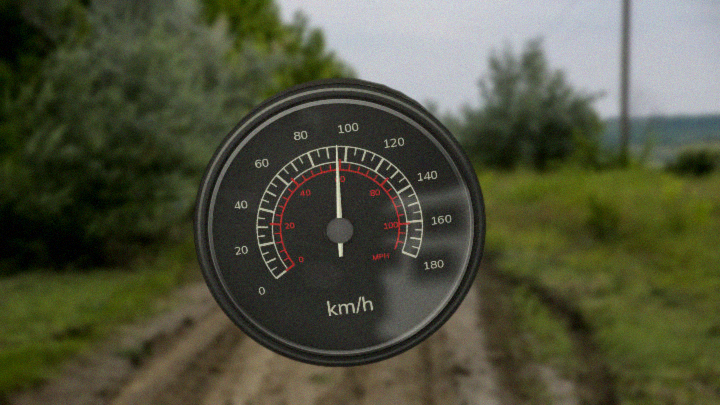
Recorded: value=95 unit=km/h
